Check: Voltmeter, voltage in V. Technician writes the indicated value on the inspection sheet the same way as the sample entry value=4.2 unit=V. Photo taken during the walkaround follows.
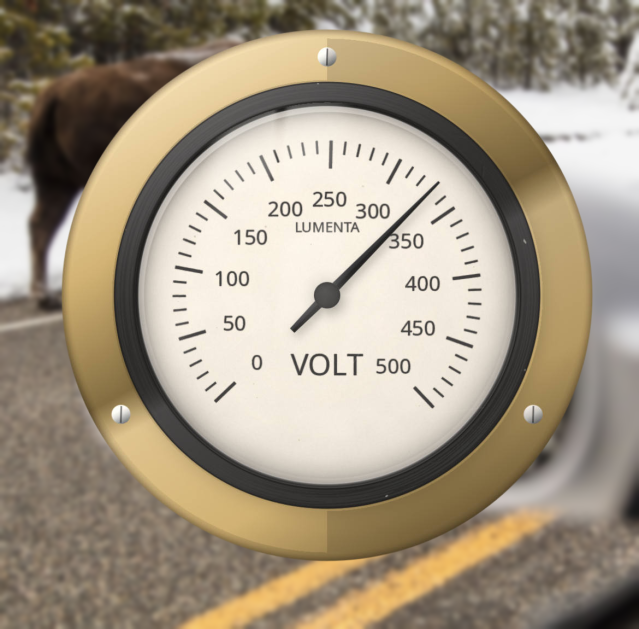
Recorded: value=330 unit=V
